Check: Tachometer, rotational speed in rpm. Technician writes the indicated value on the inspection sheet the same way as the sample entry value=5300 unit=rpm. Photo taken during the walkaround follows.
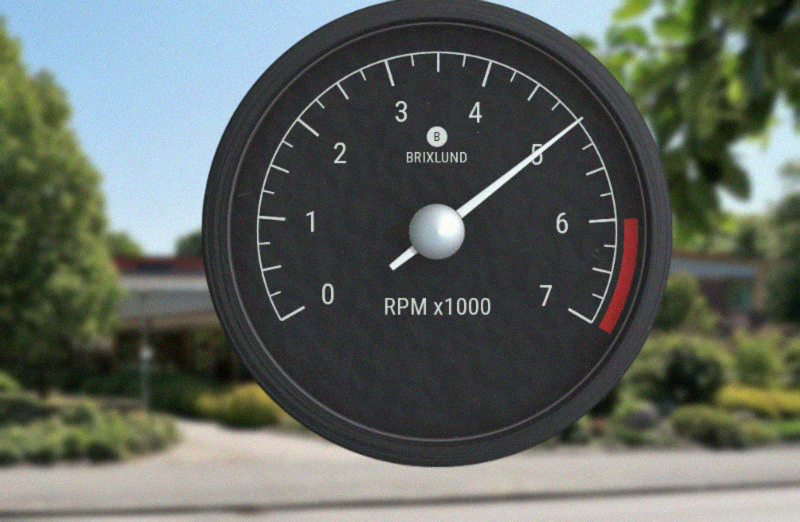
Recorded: value=5000 unit=rpm
